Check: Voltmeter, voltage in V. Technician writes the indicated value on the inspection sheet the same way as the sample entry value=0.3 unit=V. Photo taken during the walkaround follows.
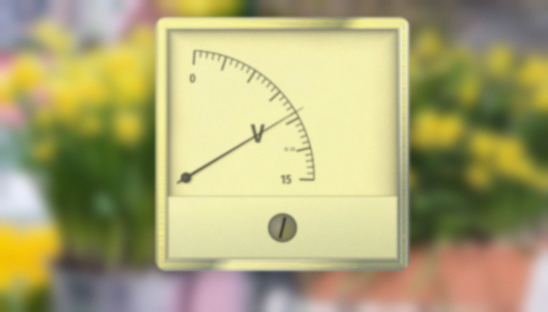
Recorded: value=9.5 unit=V
